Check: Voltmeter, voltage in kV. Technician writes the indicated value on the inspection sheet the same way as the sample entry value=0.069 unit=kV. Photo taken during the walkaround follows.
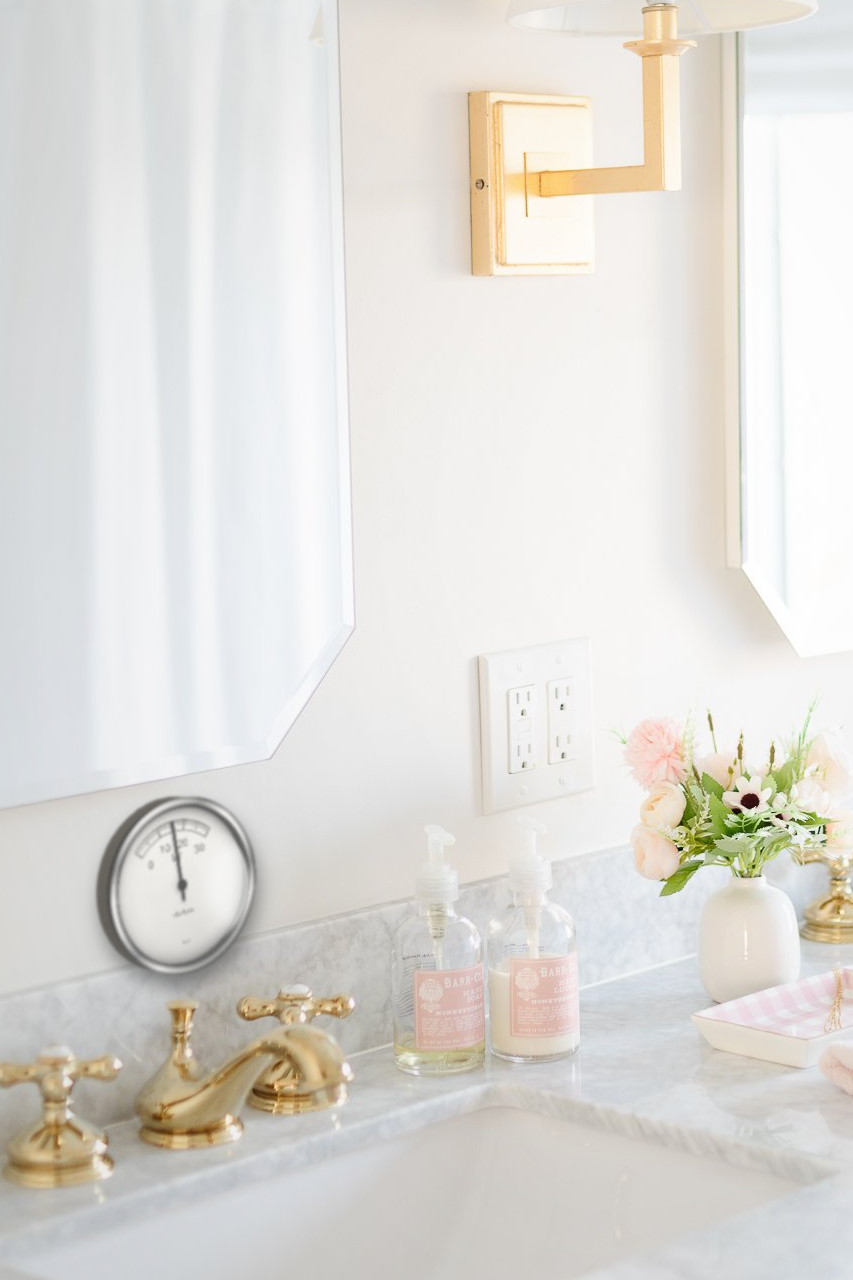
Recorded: value=15 unit=kV
